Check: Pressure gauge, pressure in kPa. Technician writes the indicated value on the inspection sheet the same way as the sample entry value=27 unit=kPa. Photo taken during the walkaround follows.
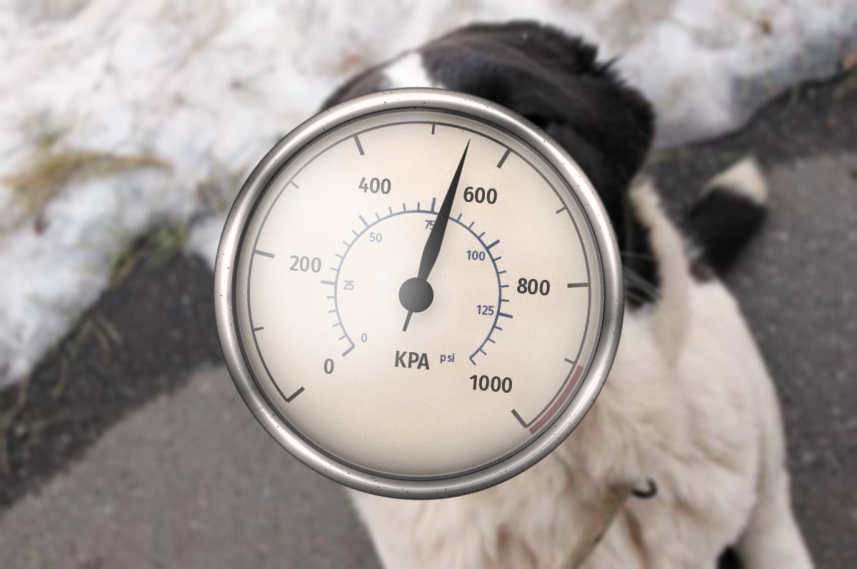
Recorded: value=550 unit=kPa
